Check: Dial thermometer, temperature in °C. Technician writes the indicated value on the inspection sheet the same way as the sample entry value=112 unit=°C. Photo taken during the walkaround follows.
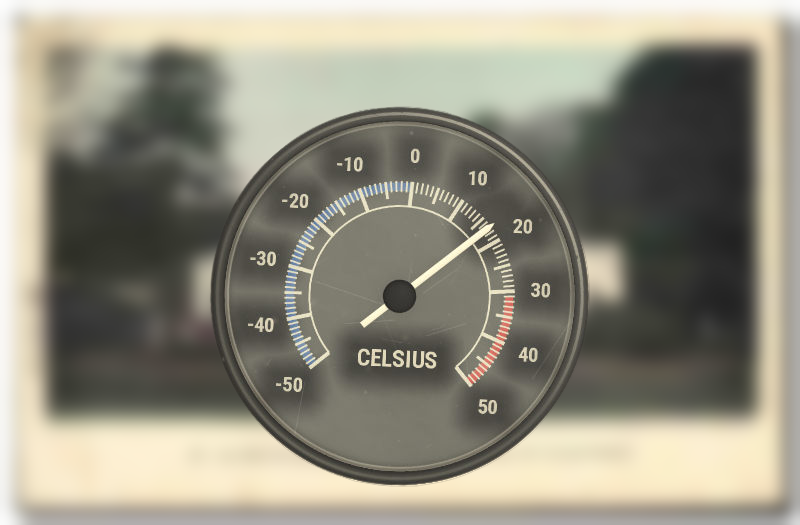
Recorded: value=17 unit=°C
